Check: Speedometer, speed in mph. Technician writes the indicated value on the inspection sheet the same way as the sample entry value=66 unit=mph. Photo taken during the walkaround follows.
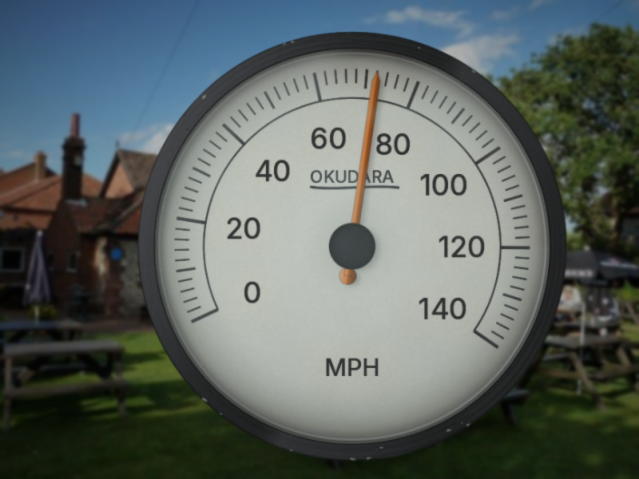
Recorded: value=72 unit=mph
